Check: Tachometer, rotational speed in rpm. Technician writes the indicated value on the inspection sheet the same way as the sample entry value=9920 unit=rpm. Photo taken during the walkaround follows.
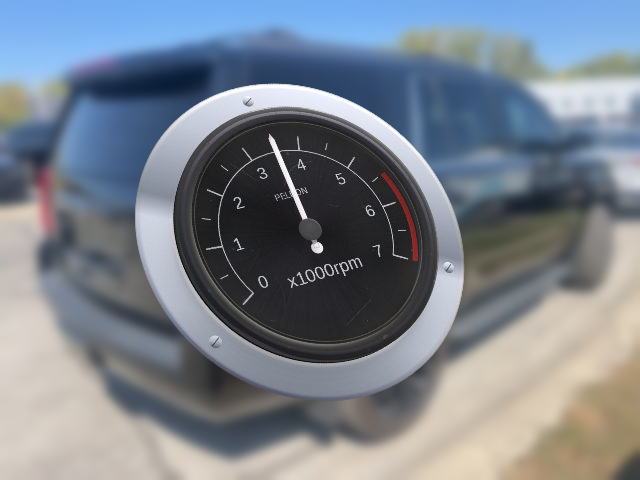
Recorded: value=3500 unit=rpm
